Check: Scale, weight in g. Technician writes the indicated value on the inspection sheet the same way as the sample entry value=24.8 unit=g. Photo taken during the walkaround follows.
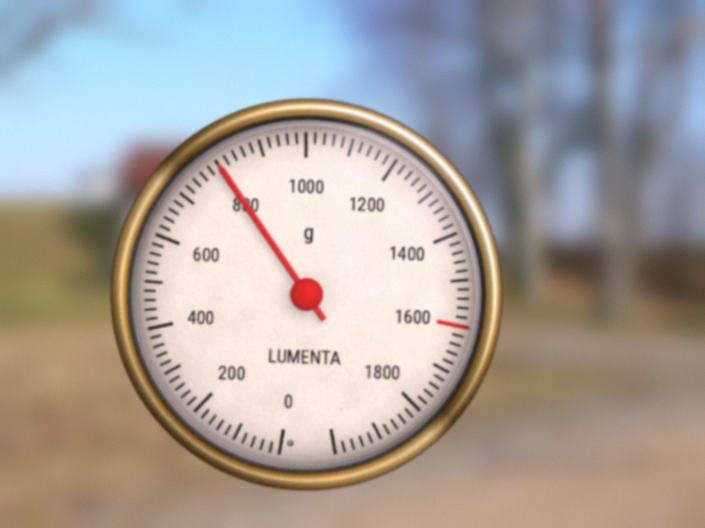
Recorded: value=800 unit=g
